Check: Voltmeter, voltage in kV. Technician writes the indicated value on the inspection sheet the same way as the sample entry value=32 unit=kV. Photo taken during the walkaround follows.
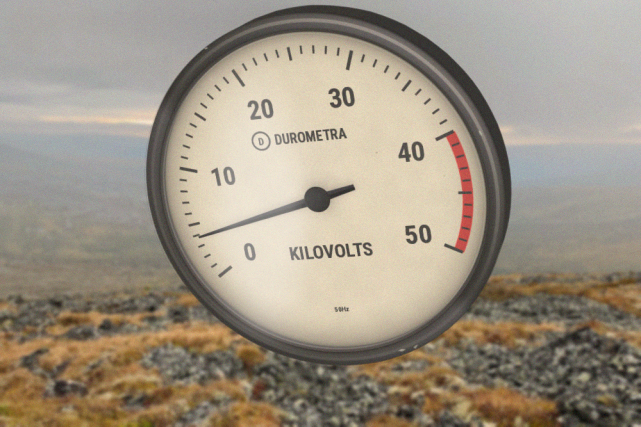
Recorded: value=4 unit=kV
